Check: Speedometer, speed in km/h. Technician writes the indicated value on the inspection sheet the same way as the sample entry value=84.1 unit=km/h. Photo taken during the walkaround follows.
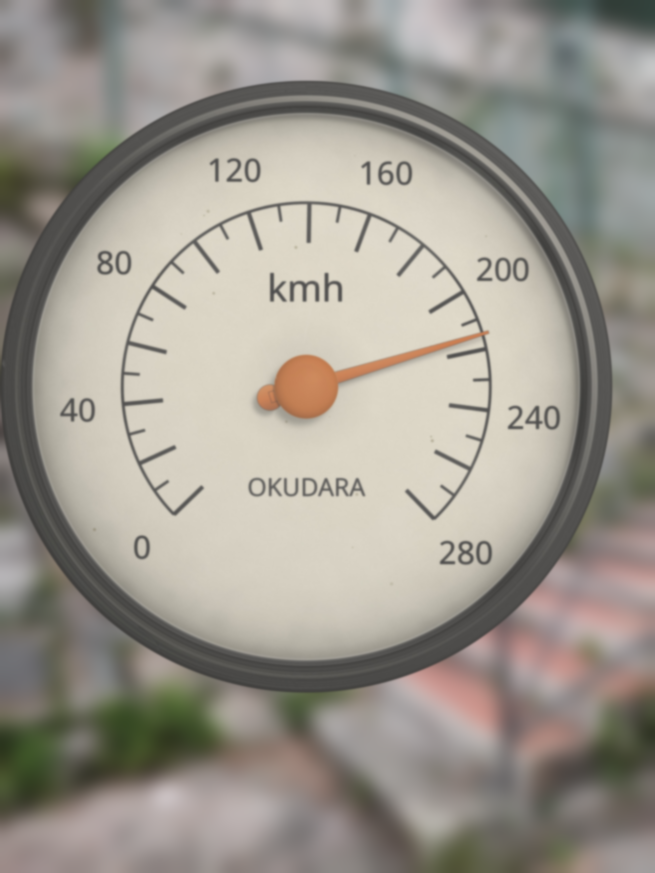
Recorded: value=215 unit=km/h
